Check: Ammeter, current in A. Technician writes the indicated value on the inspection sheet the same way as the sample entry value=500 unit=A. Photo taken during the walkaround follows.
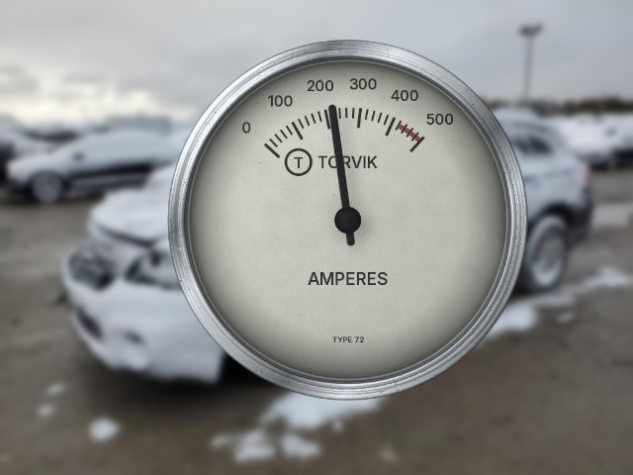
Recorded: value=220 unit=A
